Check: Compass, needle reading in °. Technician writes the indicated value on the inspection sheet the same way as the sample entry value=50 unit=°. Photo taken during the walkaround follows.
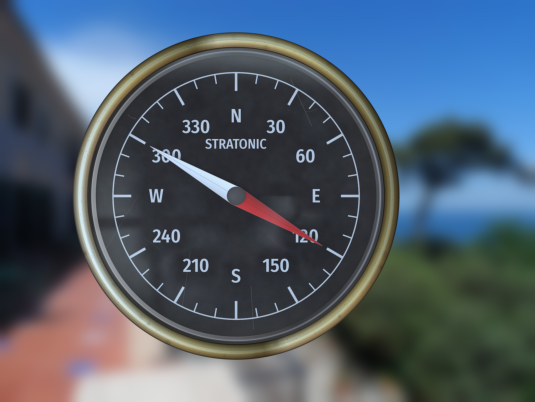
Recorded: value=120 unit=°
